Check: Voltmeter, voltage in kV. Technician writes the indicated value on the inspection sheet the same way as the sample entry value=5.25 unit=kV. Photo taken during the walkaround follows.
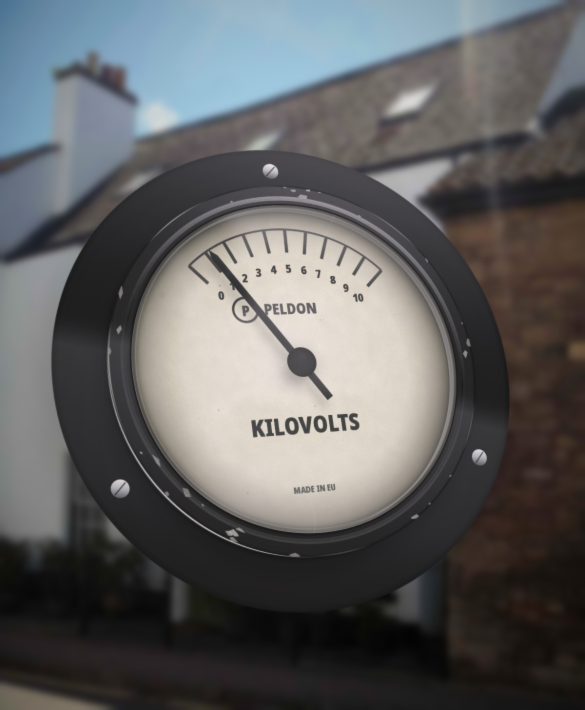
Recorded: value=1 unit=kV
